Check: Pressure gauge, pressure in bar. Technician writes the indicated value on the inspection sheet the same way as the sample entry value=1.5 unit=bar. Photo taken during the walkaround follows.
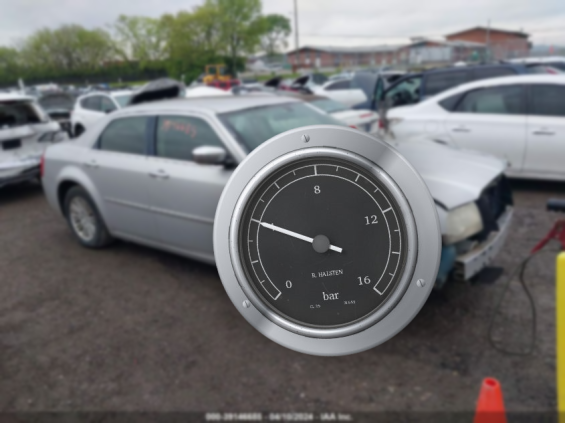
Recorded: value=4 unit=bar
